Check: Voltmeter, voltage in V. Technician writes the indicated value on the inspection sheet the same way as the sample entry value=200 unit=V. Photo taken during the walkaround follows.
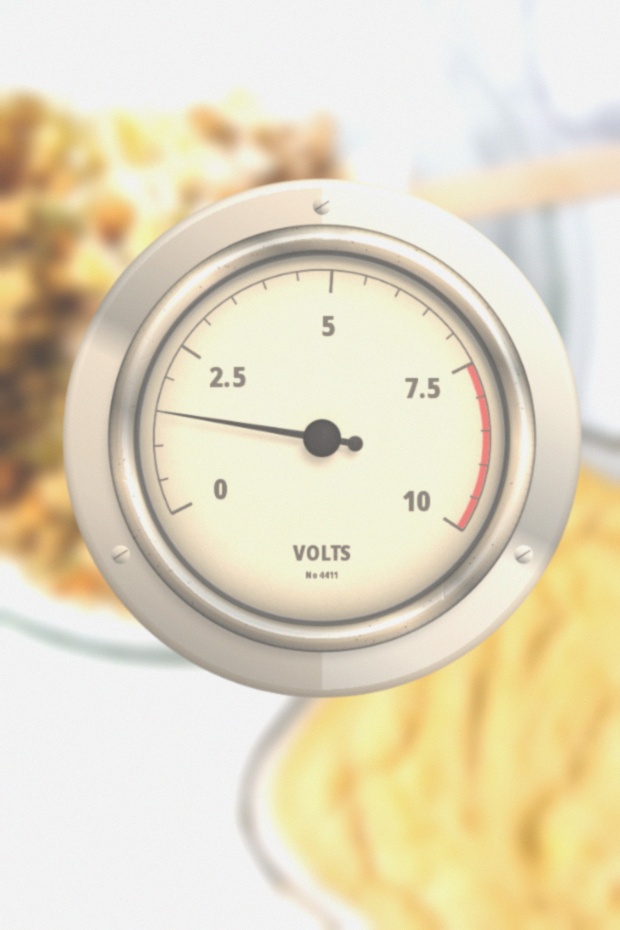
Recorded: value=1.5 unit=V
